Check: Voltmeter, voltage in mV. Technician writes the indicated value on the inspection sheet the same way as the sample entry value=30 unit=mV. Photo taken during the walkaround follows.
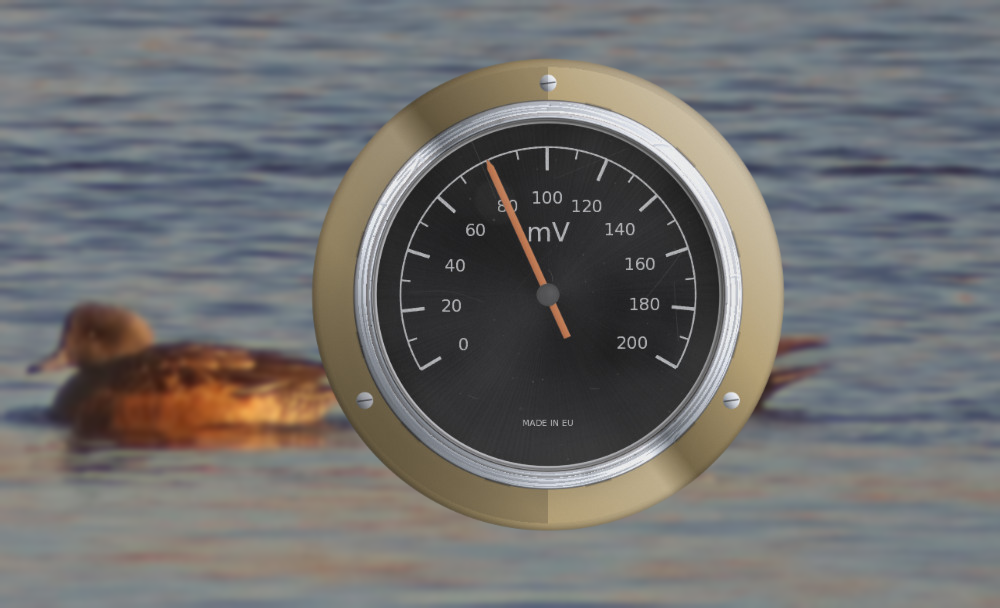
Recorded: value=80 unit=mV
